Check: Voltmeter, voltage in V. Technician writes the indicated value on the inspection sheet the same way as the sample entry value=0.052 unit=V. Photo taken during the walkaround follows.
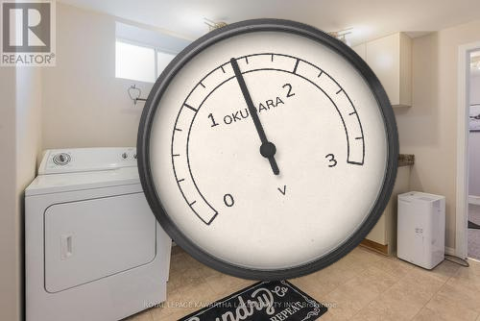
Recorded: value=1.5 unit=V
